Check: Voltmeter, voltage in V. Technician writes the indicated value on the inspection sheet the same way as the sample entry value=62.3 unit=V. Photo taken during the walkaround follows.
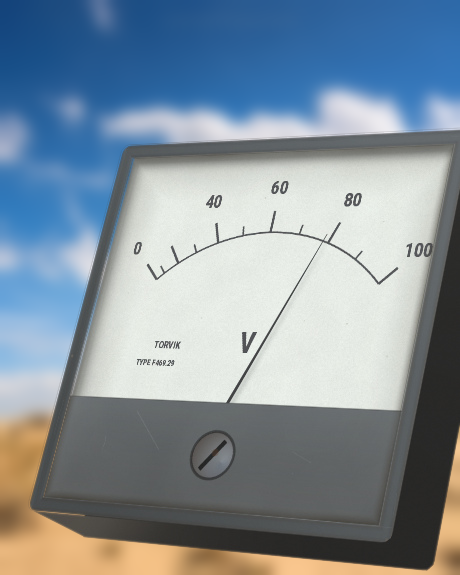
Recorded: value=80 unit=V
